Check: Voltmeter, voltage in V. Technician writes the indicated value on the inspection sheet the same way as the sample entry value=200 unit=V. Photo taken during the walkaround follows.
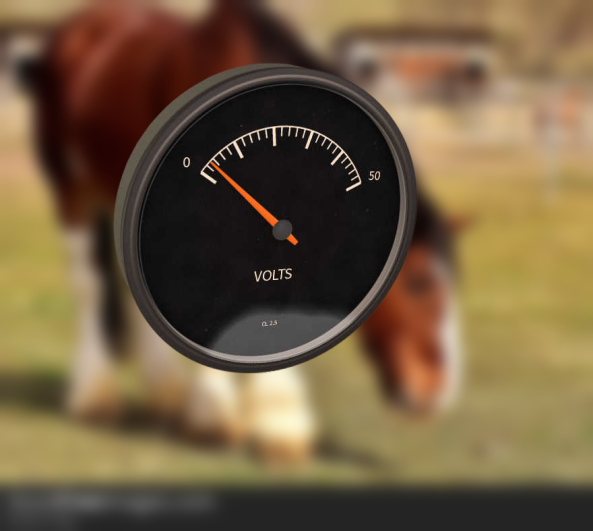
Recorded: value=3 unit=V
